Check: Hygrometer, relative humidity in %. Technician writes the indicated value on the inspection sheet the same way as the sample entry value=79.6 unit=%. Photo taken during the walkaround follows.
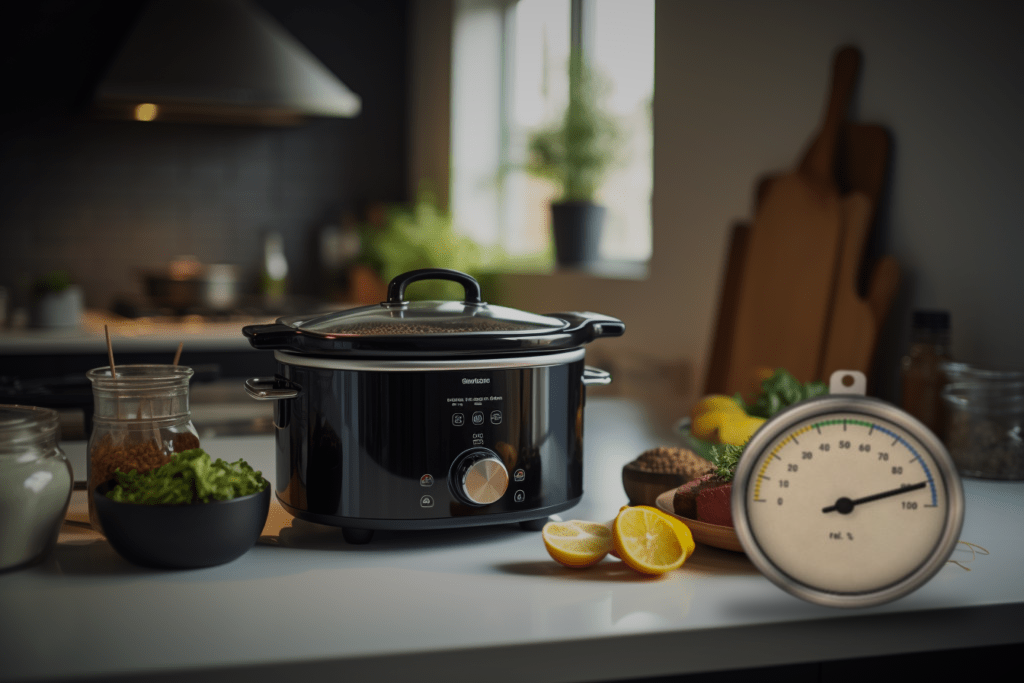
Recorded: value=90 unit=%
